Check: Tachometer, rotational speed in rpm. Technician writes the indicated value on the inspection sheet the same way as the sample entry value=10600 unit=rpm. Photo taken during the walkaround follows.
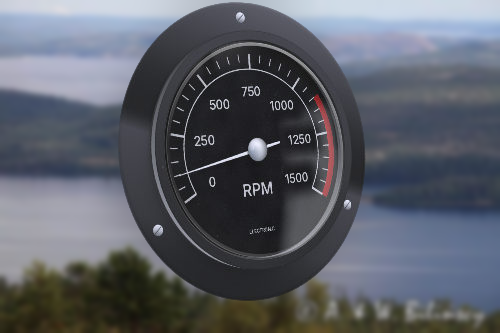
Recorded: value=100 unit=rpm
